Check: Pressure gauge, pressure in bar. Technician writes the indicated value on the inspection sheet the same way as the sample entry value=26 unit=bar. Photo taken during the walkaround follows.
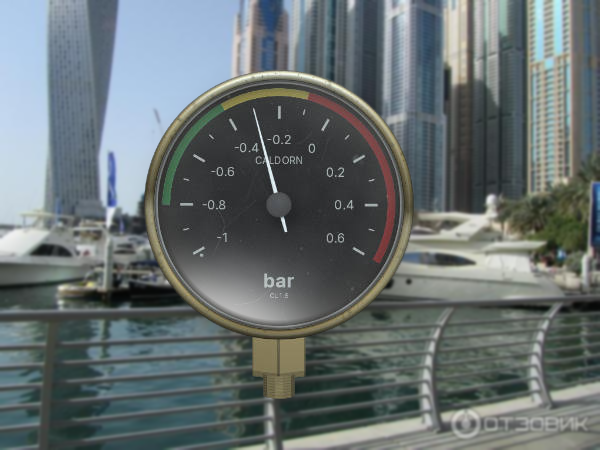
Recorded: value=-0.3 unit=bar
